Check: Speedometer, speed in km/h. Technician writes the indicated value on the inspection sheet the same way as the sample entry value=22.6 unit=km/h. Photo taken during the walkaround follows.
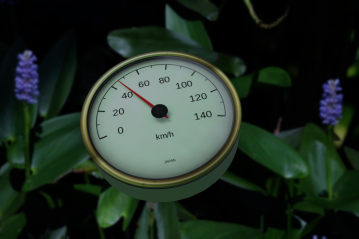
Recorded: value=45 unit=km/h
